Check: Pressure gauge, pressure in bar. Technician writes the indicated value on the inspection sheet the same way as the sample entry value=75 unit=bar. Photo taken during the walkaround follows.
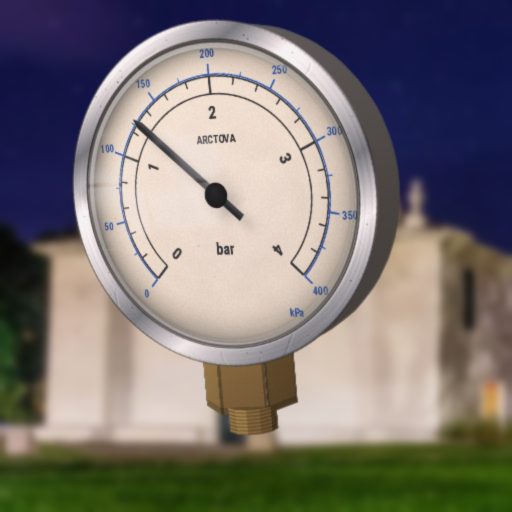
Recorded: value=1.3 unit=bar
